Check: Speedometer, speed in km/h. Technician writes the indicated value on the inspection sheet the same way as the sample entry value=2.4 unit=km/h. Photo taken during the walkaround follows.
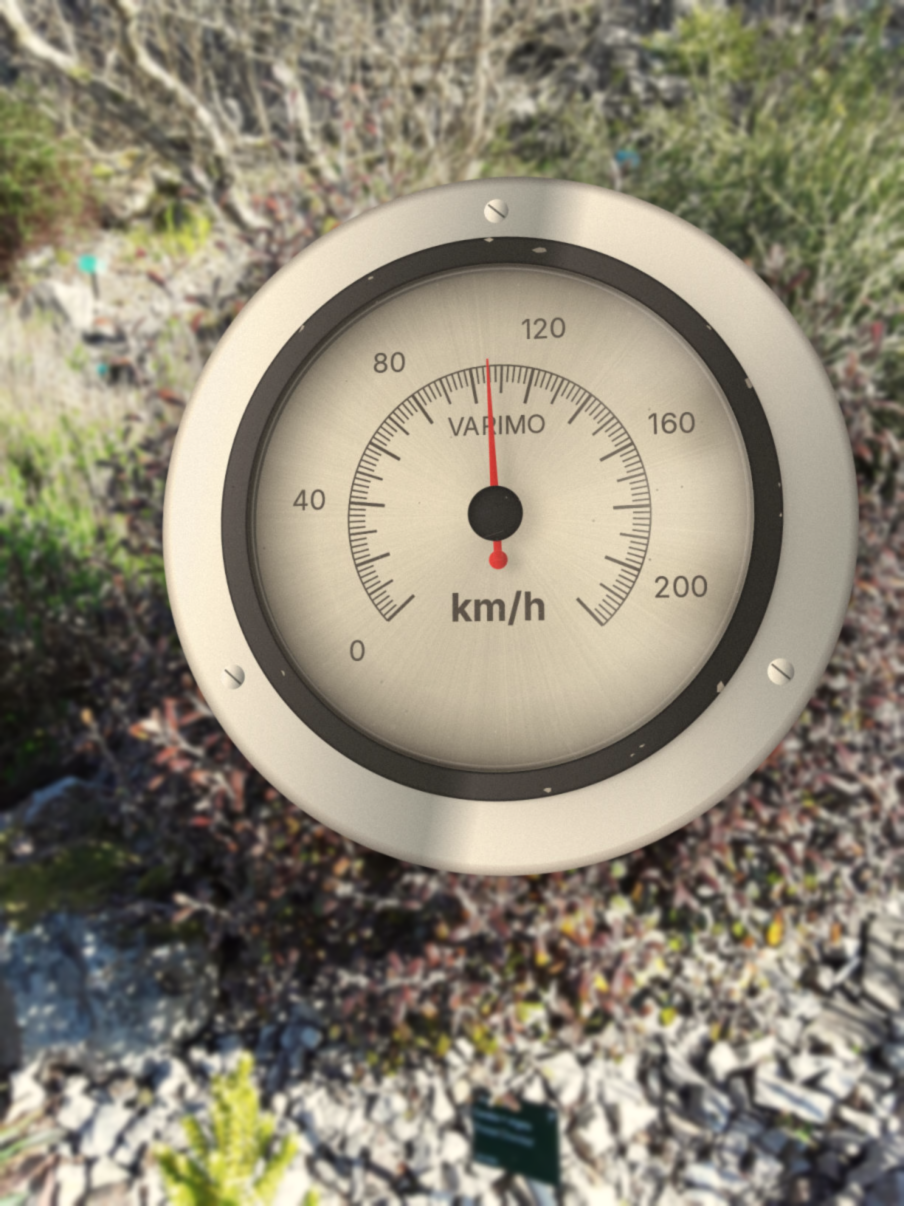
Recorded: value=106 unit=km/h
